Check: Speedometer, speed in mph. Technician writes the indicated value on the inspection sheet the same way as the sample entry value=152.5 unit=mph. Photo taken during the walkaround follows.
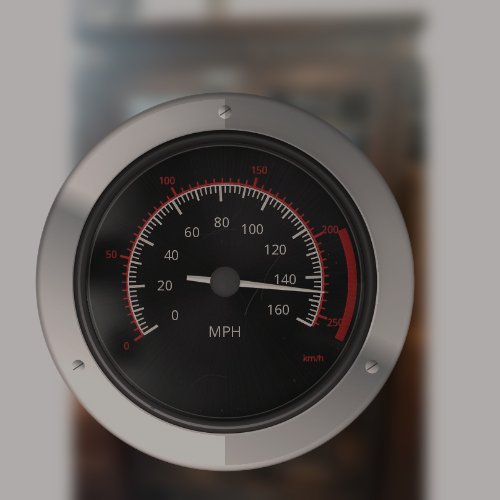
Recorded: value=146 unit=mph
